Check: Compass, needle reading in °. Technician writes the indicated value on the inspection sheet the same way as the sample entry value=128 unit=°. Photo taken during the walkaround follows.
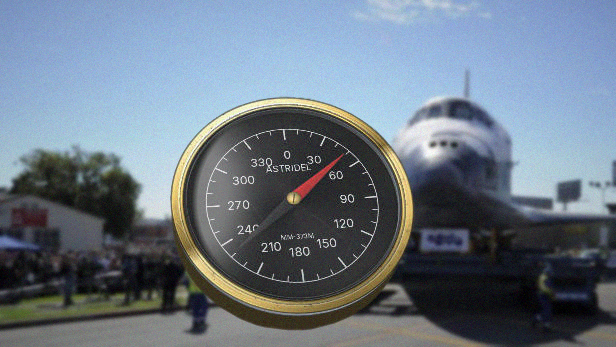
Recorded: value=50 unit=°
